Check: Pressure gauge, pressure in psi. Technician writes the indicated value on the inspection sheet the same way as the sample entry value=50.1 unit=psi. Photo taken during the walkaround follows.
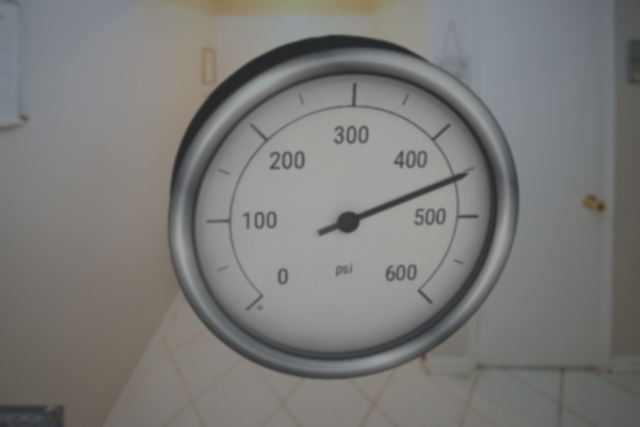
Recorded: value=450 unit=psi
